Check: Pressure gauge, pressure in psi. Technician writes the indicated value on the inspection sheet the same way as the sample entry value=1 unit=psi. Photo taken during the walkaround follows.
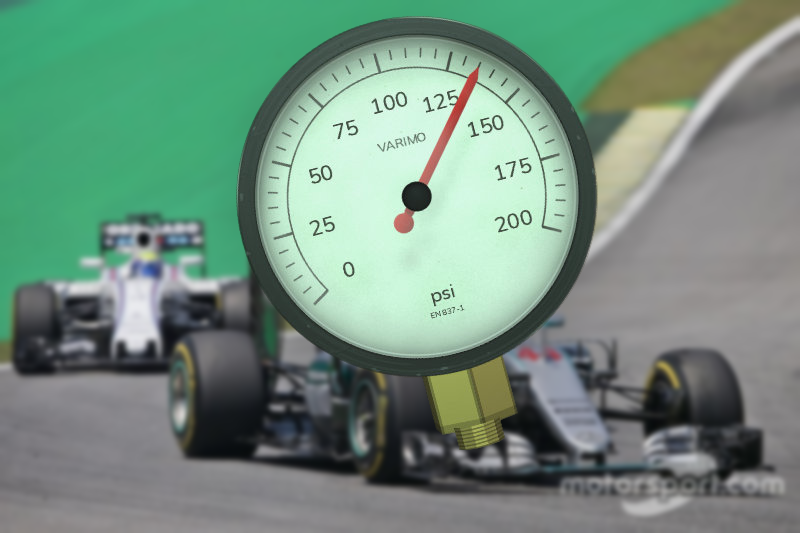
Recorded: value=135 unit=psi
